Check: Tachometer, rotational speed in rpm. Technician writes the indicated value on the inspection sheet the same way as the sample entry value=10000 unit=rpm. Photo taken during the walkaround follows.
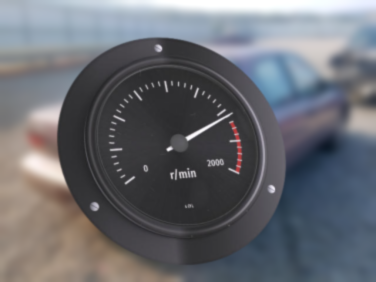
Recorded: value=1550 unit=rpm
